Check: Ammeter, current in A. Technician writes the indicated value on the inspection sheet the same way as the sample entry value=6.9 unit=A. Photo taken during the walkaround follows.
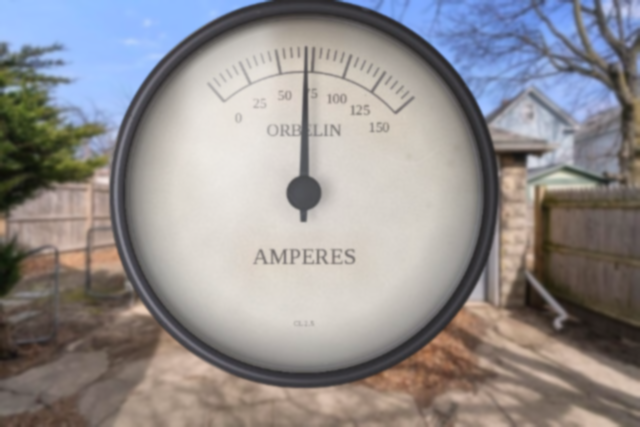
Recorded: value=70 unit=A
